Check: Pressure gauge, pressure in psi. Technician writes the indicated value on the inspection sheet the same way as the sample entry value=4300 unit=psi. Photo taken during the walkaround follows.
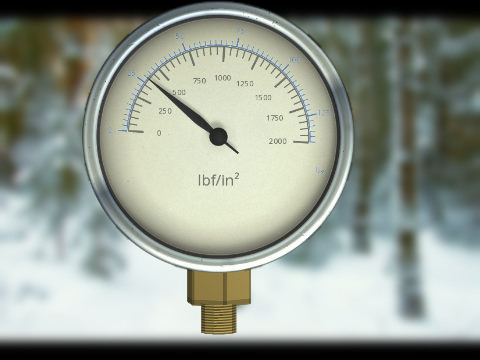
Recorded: value=400 unit=psi
